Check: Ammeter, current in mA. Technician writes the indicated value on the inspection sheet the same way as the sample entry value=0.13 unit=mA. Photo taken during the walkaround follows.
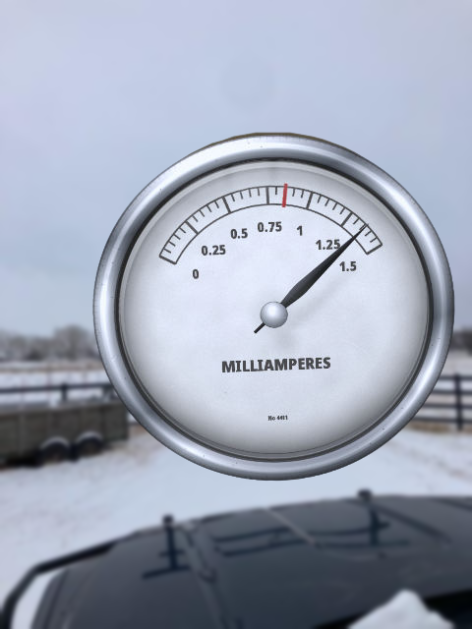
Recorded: value=1.35 unit=mA
